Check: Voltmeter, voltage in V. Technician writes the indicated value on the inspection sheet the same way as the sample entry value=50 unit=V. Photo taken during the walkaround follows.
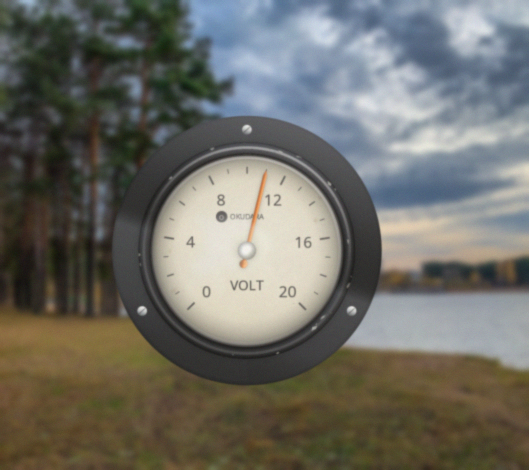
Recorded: value=11 unit=V
